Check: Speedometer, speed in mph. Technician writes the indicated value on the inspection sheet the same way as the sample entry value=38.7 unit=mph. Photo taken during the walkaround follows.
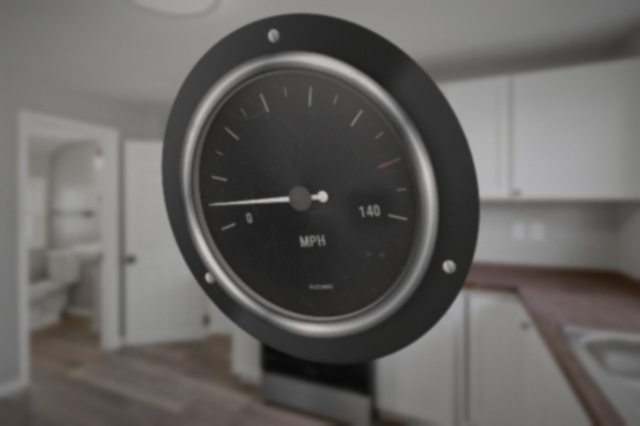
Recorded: value=10 unit=mph
